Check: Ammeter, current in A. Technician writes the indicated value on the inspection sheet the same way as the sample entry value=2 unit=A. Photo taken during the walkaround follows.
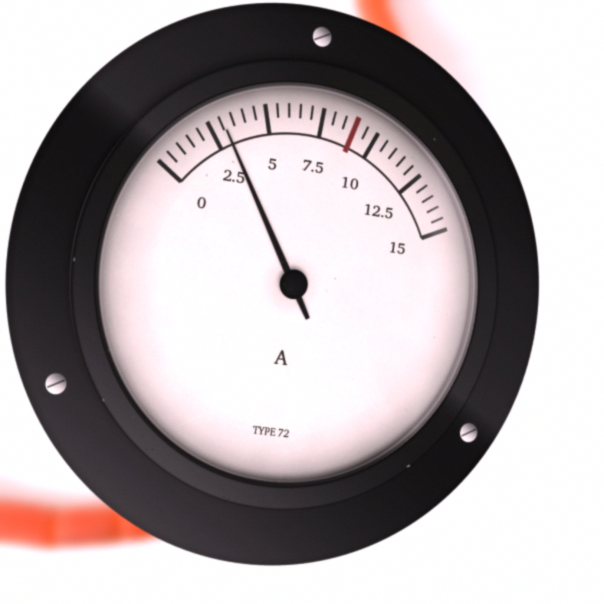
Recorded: value=3 unit=A
